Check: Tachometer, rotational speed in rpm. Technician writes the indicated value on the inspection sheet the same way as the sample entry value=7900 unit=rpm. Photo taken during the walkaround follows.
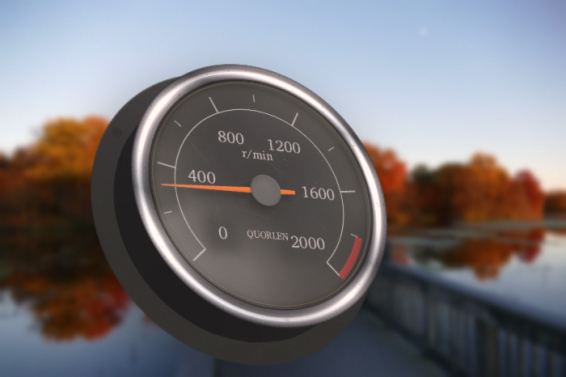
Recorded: value=300 unit=rpm
